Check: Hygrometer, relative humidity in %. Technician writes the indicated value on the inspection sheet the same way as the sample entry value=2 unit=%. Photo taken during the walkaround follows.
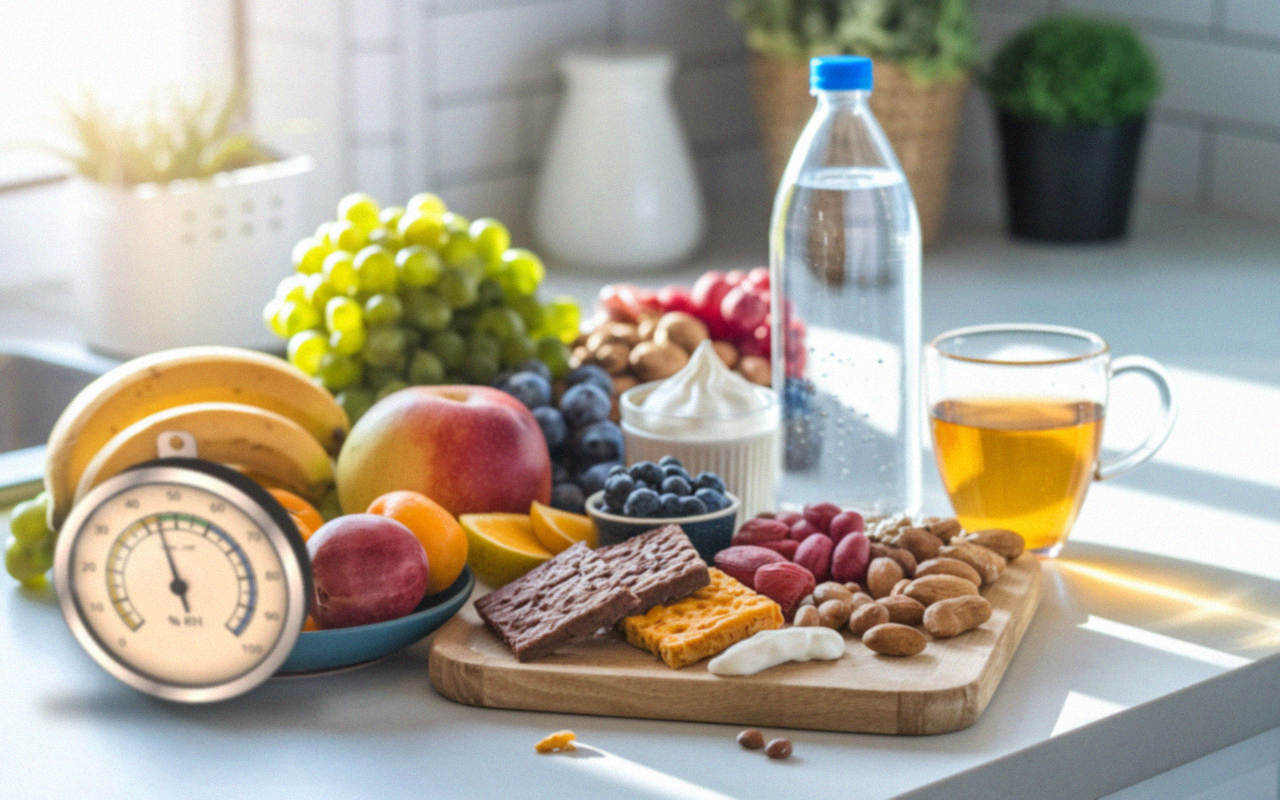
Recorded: value=45 unit=%
